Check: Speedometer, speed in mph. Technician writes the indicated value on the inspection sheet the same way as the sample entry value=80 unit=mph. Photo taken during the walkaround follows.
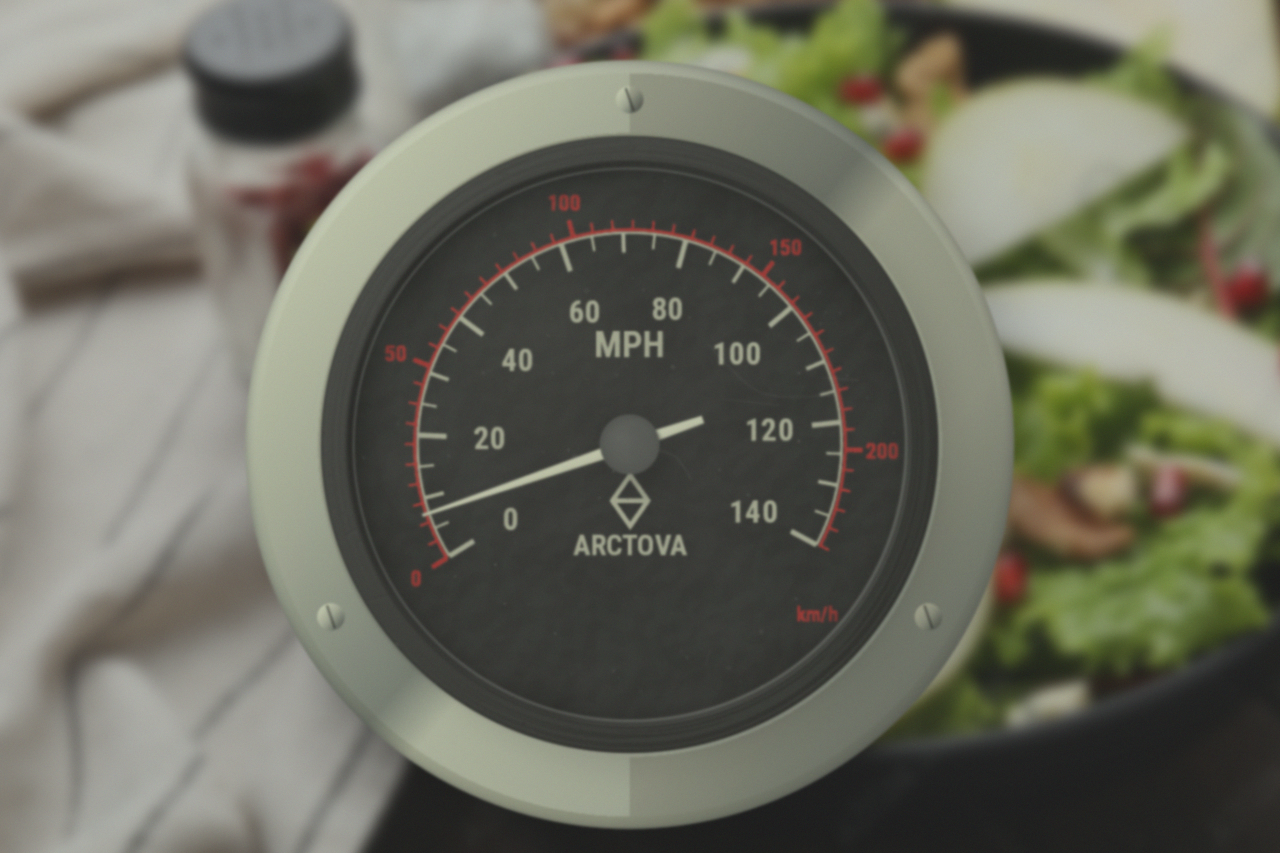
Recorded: value=7.5 unit=mph
